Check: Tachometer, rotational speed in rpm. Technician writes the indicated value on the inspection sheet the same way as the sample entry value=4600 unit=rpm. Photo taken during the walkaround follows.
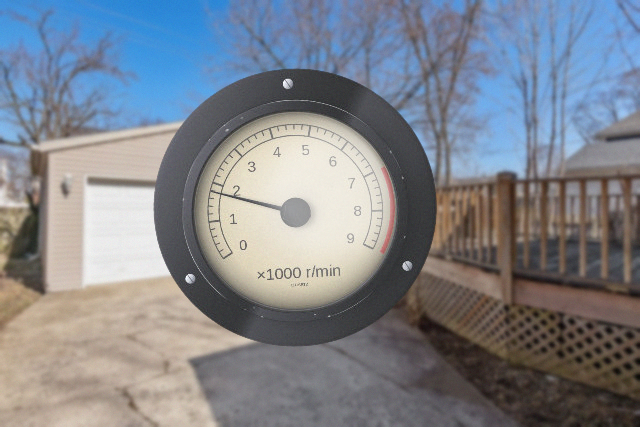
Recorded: value=1800 unit=rpm
